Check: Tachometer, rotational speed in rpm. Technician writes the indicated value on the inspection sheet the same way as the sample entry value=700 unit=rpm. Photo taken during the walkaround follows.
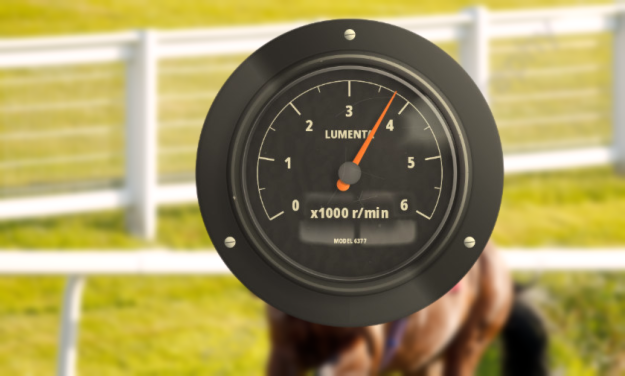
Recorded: value=3750 unit=rpm
